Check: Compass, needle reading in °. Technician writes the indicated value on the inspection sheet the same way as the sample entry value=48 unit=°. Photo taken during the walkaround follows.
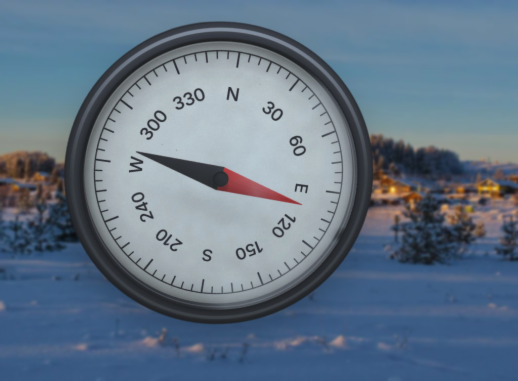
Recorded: value=100 unit=°
